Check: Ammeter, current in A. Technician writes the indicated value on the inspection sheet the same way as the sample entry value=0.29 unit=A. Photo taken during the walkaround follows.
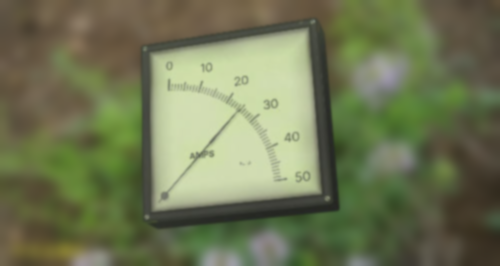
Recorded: value=25 unit=A
